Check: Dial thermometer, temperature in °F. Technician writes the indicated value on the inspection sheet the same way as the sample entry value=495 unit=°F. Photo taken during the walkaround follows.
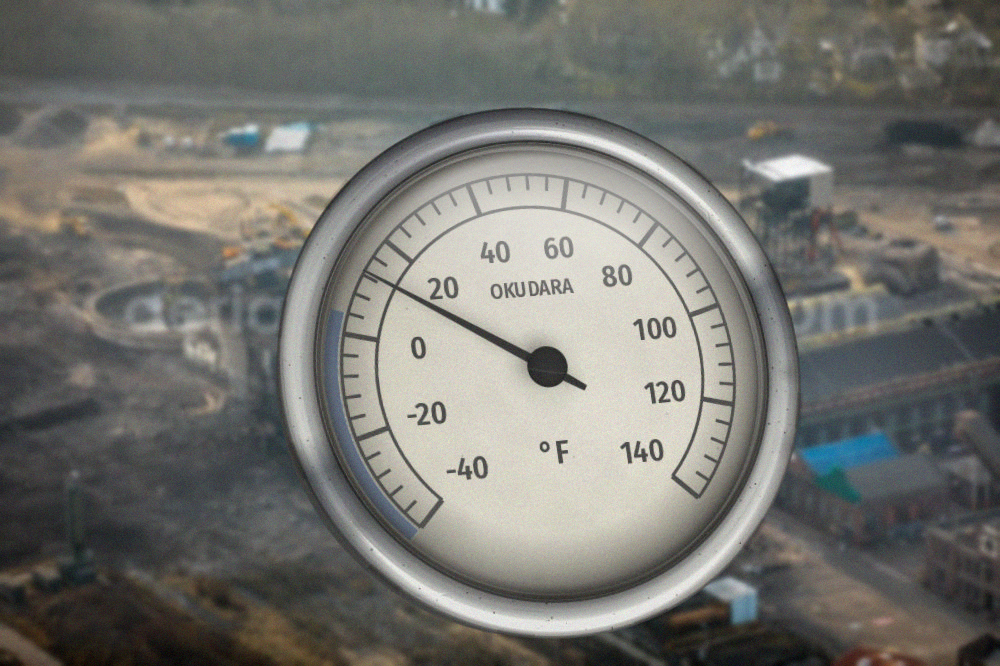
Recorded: value=12 unit=°F
